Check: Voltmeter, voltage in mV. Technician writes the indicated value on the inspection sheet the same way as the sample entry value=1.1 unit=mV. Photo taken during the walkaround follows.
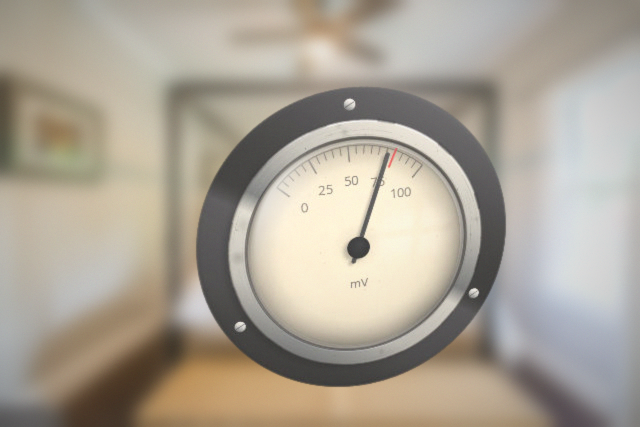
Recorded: value=75 unit=mV
